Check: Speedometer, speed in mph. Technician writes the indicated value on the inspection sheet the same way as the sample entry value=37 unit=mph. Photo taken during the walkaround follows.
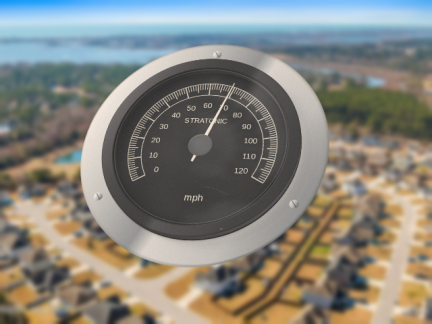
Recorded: value=70 unit=mph
